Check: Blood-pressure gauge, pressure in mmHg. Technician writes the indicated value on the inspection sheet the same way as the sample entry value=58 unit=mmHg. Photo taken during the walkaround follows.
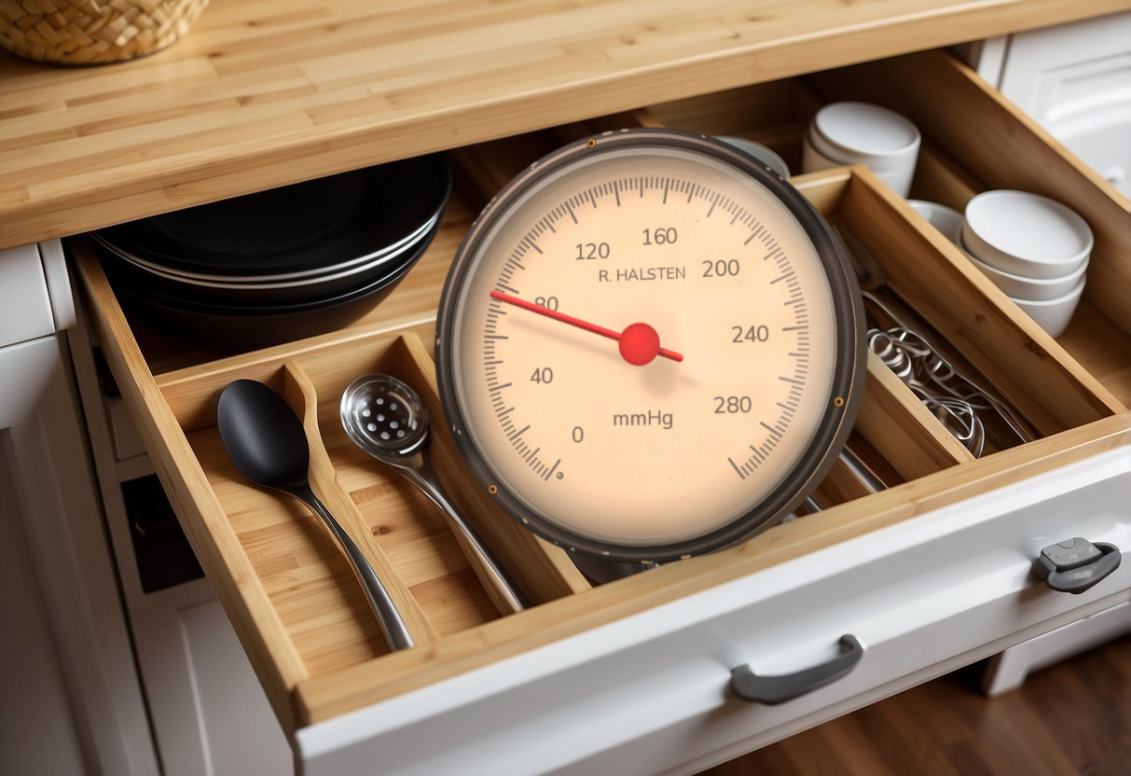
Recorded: value=76 unit=mmHg
